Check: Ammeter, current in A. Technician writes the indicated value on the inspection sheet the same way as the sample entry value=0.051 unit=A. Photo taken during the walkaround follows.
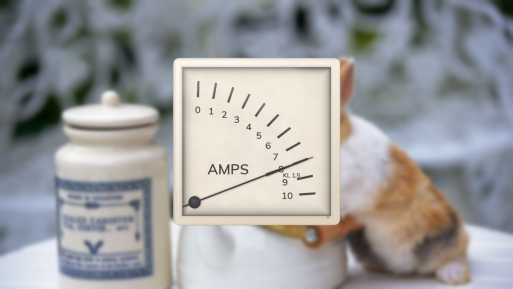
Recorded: value=8 unit=A
